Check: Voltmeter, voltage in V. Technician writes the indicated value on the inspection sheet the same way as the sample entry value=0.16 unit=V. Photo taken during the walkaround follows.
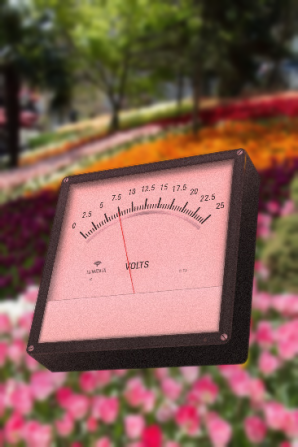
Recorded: value=7.5 unit=V
